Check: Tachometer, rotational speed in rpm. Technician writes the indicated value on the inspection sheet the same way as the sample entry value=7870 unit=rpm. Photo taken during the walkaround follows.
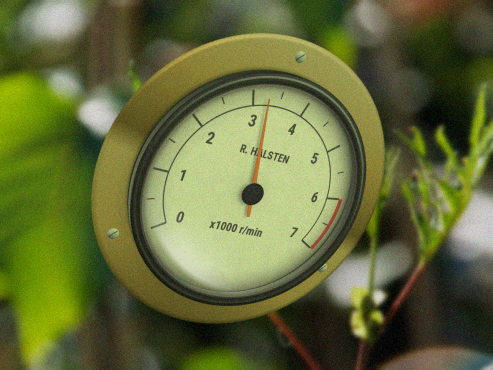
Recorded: value=3250 unit=rpm
